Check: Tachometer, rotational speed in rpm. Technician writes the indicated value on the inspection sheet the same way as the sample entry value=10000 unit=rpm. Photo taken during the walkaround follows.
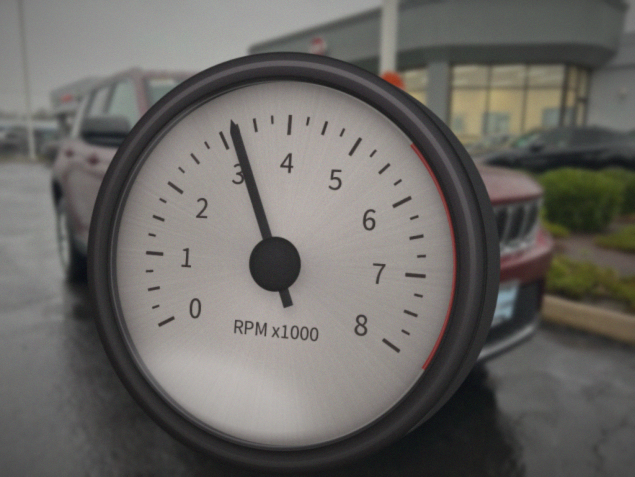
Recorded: value=3250 unit=rpm
